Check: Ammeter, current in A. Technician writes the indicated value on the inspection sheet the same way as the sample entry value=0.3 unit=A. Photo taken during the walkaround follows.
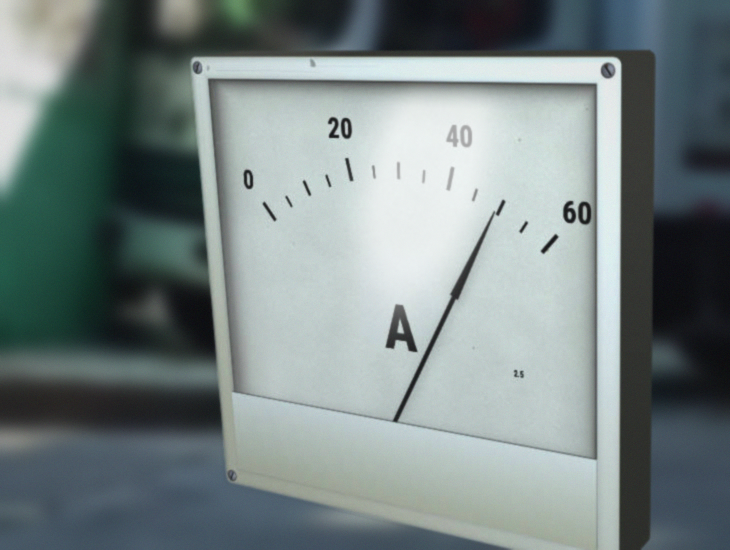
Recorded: value=50 unit=A
